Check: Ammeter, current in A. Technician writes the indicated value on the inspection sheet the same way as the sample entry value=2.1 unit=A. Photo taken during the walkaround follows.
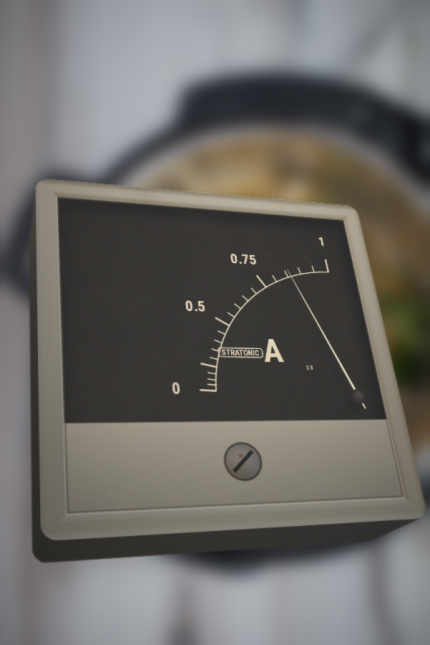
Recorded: value=0.85 unit=A
